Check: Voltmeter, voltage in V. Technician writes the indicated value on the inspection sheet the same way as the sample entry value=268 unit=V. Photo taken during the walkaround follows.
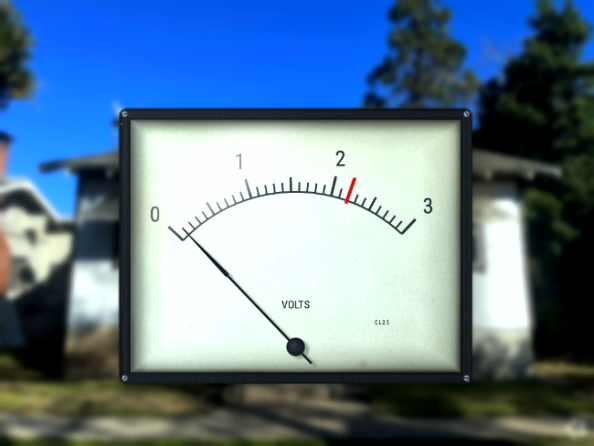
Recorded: value=0.1 unit=V
